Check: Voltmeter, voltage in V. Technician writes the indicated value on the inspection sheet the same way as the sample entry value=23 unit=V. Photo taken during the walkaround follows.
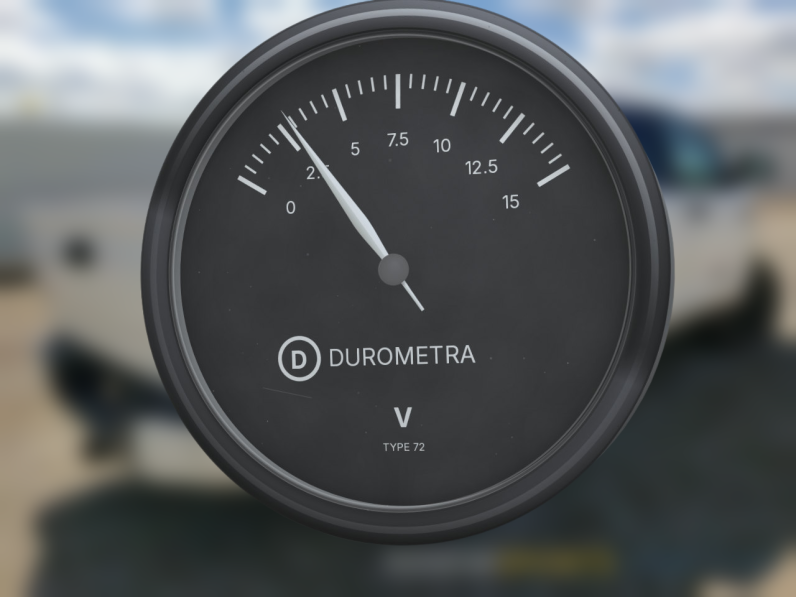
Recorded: value=3 unit=V
